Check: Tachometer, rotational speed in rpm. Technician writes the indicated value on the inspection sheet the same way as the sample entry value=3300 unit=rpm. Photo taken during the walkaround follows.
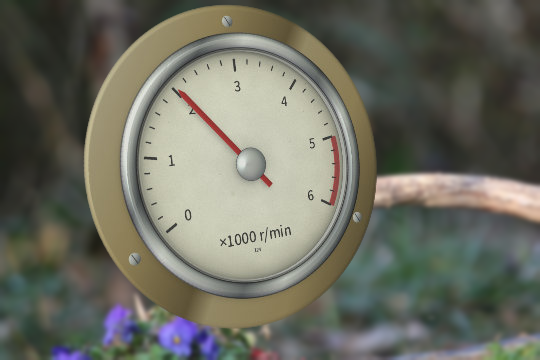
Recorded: value=2000 unit=rpm
